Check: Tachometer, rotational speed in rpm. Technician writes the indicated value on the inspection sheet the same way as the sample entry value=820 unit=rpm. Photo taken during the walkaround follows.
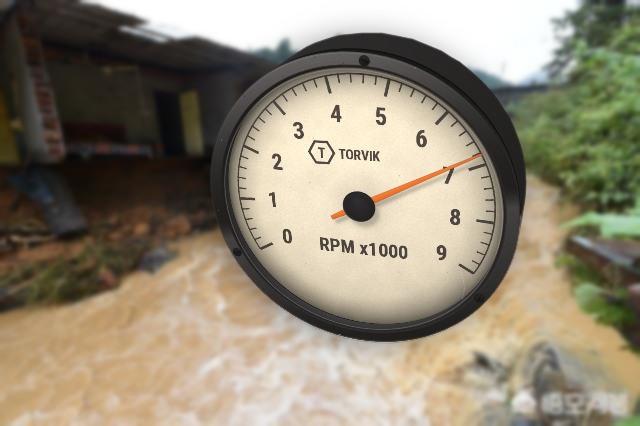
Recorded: value=6800 unit=rpm
